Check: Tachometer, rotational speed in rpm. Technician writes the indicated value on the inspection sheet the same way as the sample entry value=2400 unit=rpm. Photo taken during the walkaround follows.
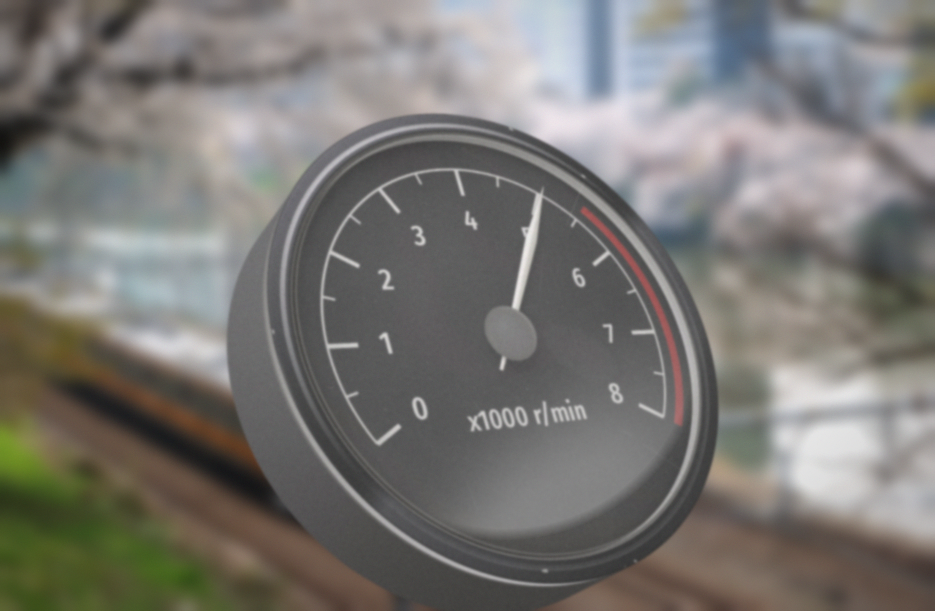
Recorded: value=5000 unit=rpm
